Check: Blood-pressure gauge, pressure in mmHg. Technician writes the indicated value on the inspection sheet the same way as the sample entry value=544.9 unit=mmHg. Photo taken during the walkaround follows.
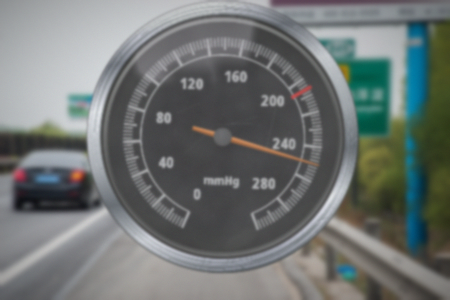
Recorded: value=250 unit=mmHg
